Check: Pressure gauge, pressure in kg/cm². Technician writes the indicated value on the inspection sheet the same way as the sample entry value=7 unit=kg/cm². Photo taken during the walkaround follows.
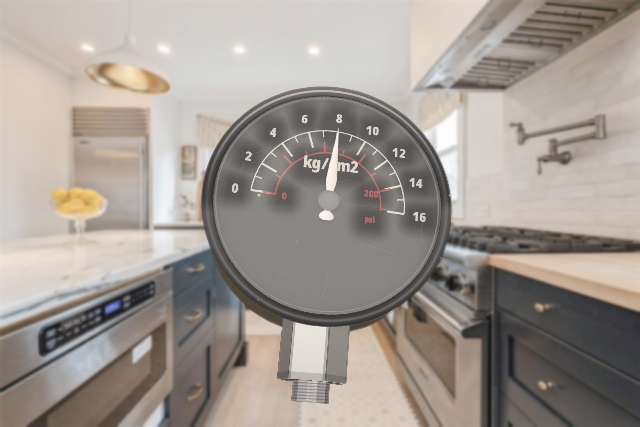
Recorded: value=8 unit=kg/cm²
